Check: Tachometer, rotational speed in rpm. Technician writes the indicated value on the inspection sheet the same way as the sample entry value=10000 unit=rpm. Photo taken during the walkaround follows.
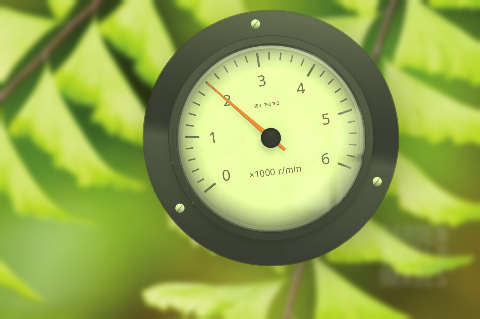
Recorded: value=2000 unit=rpm
